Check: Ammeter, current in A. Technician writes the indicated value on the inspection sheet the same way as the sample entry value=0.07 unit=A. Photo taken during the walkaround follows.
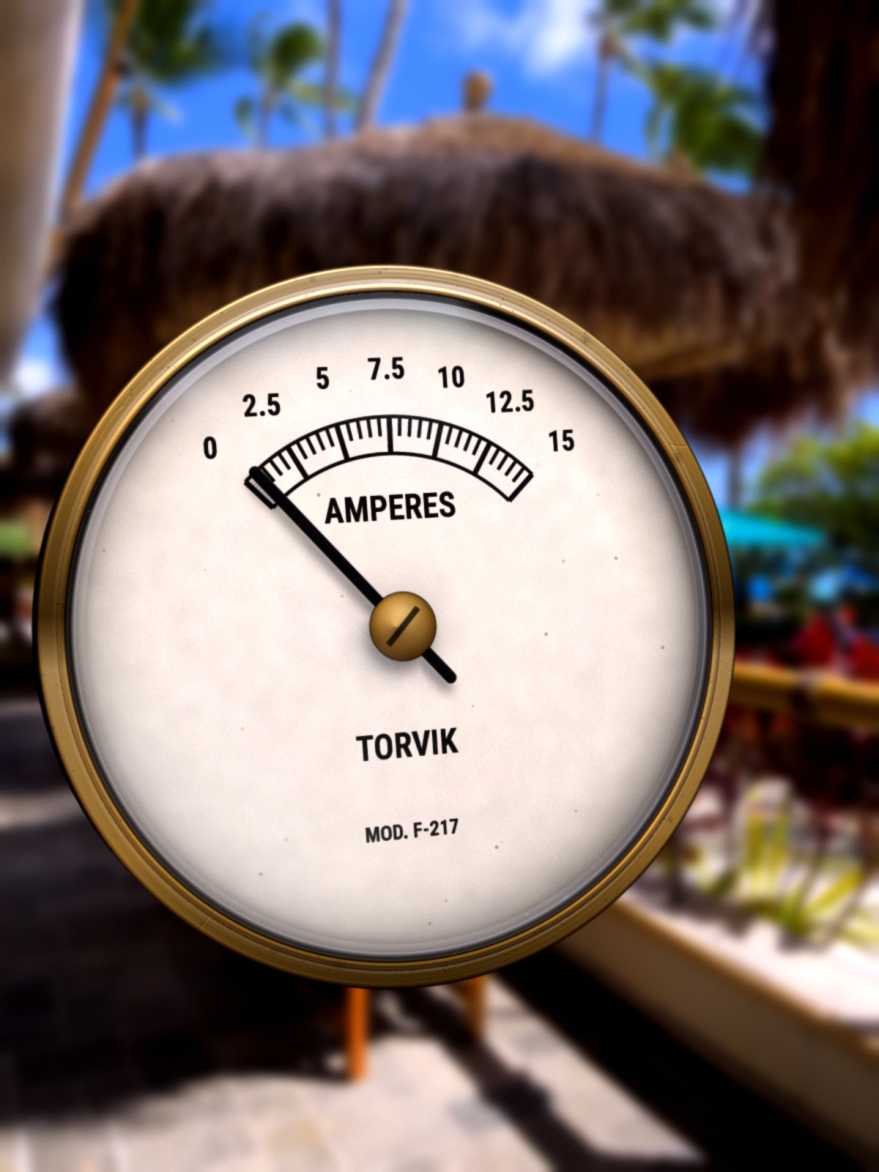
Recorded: value=0.5 unit=A
